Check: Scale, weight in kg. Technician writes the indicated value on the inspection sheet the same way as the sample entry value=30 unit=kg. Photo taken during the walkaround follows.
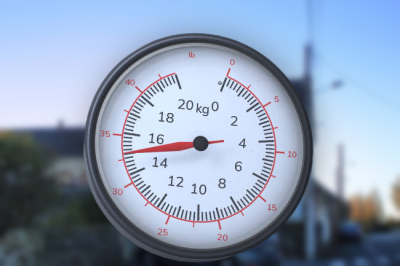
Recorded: value=15 unit=kg
